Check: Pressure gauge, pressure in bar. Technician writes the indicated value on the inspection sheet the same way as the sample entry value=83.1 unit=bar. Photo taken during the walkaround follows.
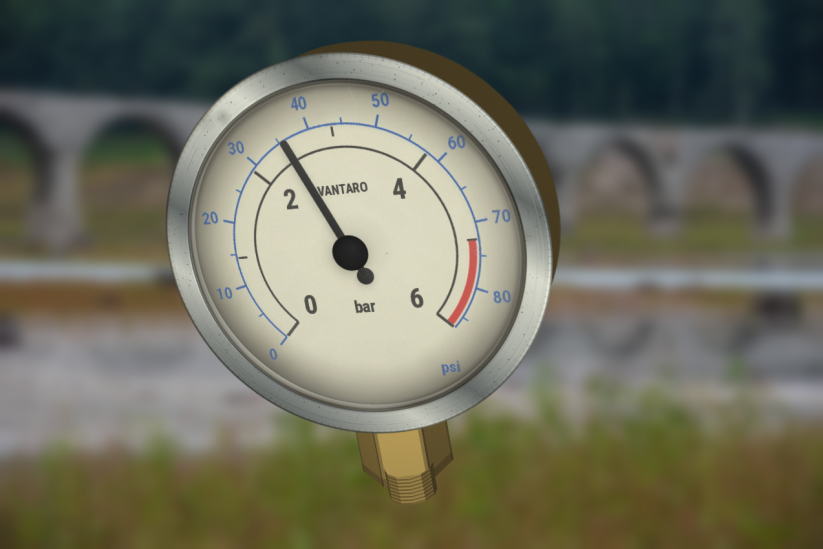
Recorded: value=2.5 unit=bar
